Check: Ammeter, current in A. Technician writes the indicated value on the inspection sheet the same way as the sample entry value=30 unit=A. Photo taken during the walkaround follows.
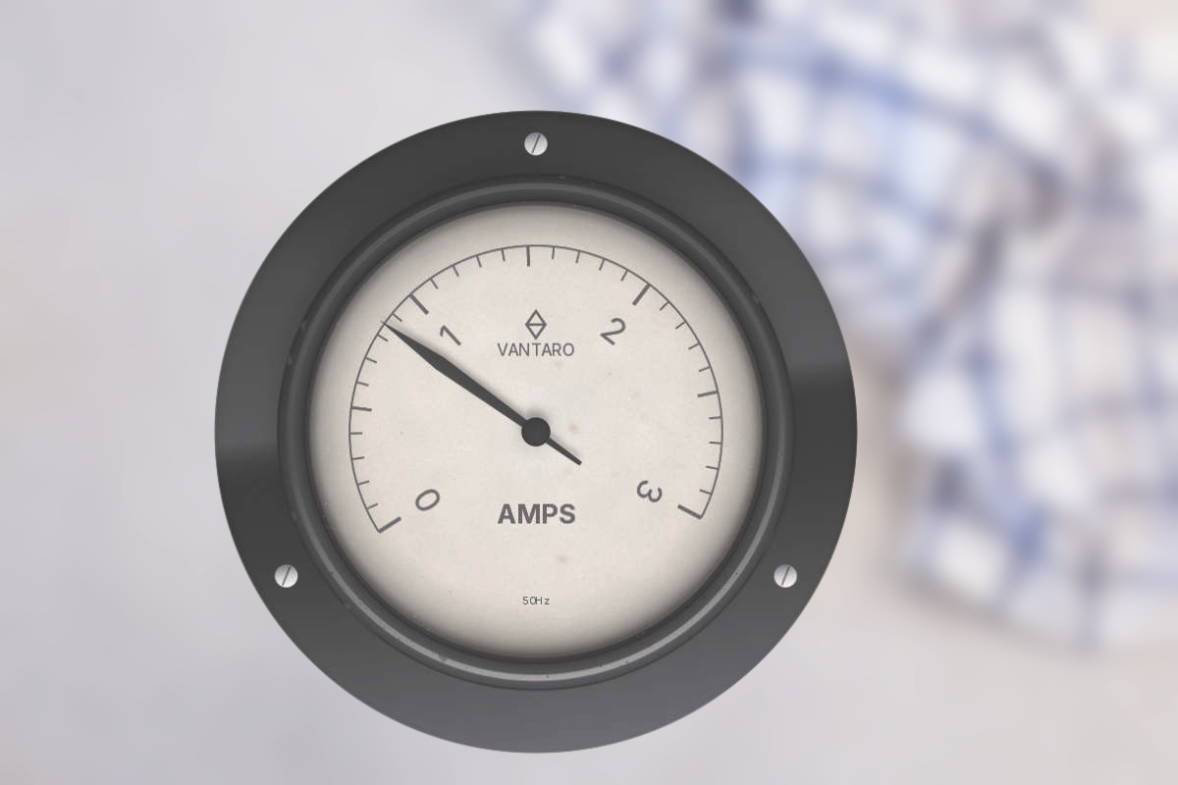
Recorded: value=0.85 unit=A
